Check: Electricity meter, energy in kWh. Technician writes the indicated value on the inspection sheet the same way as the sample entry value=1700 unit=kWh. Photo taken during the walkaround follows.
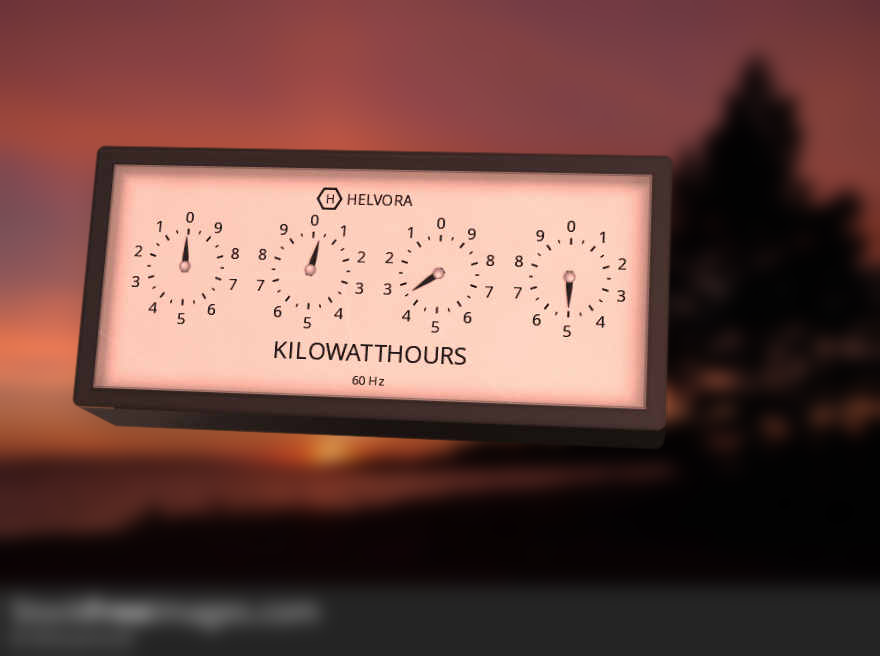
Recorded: value=35 unit=kWh
